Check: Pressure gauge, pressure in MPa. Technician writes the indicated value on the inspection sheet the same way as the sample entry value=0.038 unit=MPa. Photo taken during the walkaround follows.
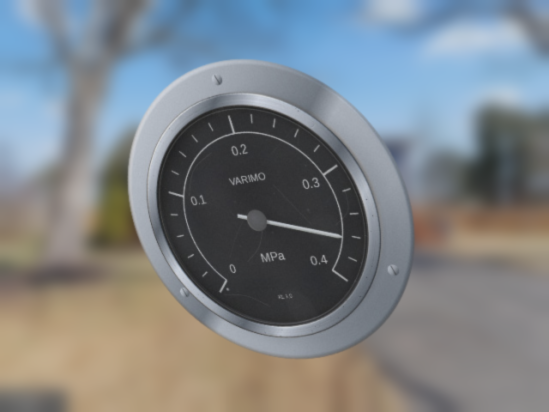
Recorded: value=0.36 unit=MPa
